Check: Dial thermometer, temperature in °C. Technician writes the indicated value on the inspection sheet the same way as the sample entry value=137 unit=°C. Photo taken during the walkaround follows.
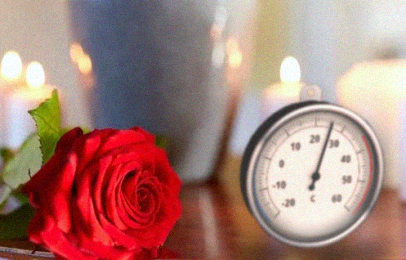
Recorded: value=25 unit=°C
